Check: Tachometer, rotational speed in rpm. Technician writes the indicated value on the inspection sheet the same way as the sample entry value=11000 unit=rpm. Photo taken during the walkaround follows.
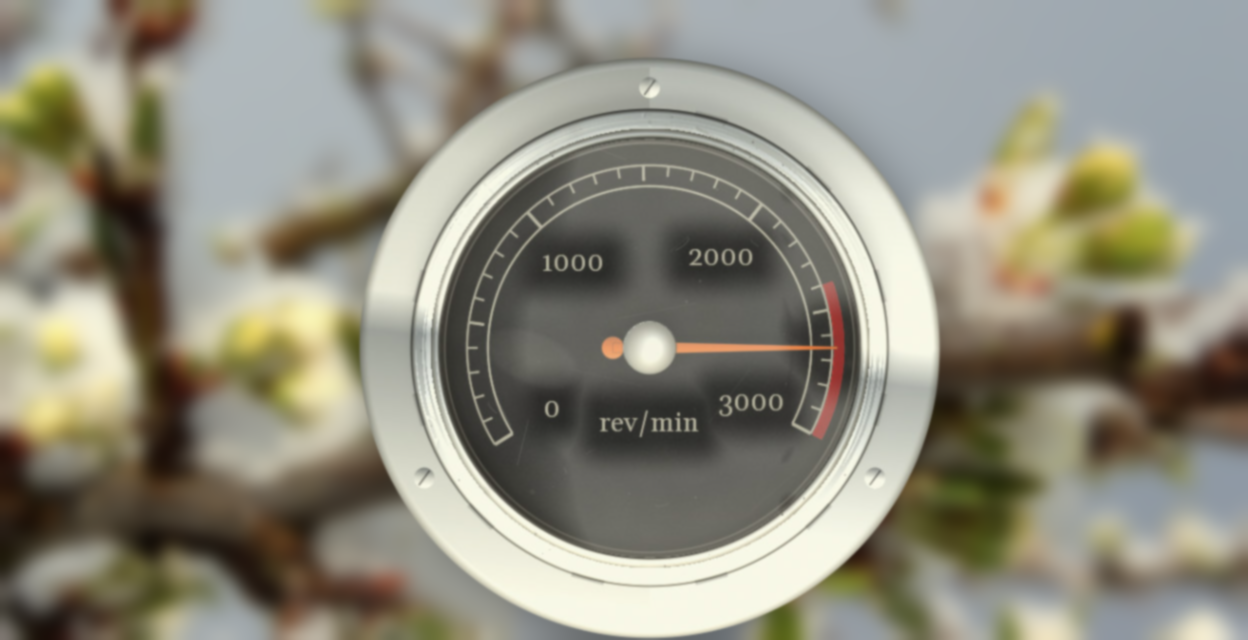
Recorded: value=2650 unit=rpm
